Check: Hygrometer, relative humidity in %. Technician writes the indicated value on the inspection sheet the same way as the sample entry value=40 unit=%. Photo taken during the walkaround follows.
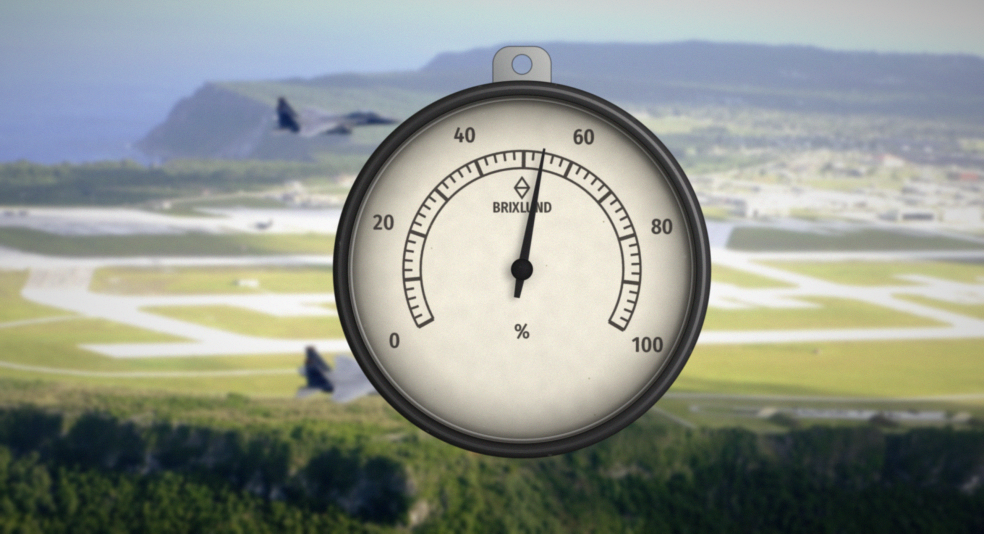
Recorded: value=54 unit=%
